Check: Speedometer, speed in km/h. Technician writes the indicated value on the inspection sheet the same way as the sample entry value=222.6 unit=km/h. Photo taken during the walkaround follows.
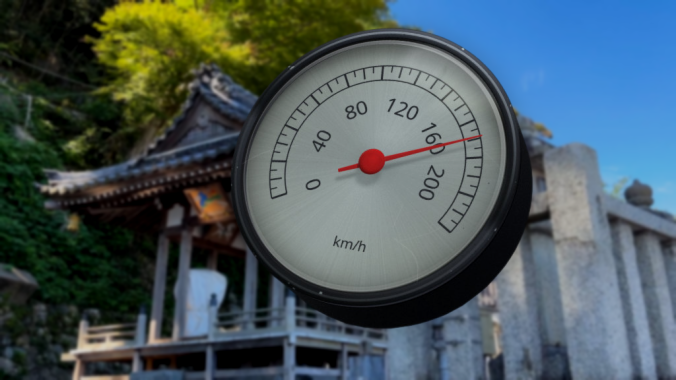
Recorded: value=170 unit=km/h
